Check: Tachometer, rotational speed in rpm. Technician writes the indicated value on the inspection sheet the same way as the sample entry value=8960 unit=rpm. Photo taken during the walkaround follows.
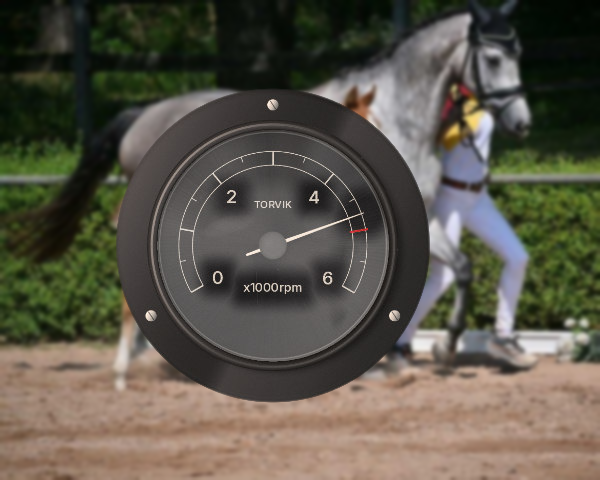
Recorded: value=4750 unit=rpm
